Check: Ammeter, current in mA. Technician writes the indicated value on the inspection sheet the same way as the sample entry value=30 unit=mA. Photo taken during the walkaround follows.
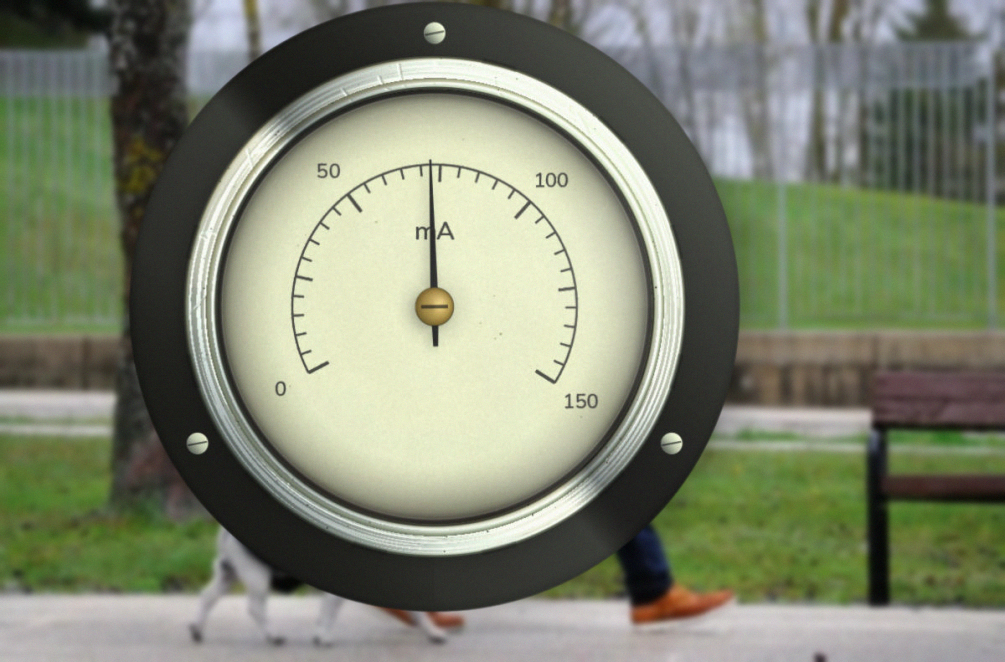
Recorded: value=72.5 unit=mA
